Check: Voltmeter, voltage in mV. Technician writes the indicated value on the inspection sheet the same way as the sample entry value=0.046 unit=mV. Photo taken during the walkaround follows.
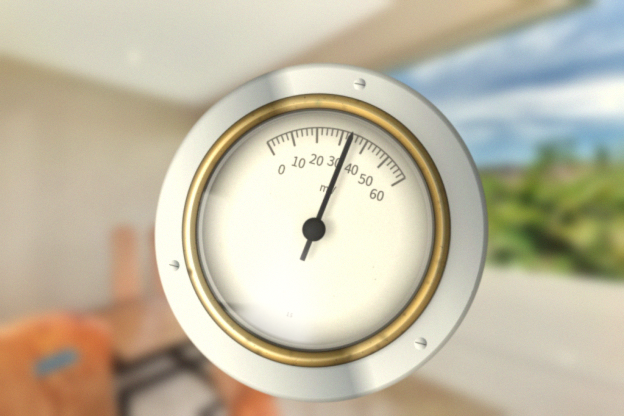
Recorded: value=34 unit=mV
